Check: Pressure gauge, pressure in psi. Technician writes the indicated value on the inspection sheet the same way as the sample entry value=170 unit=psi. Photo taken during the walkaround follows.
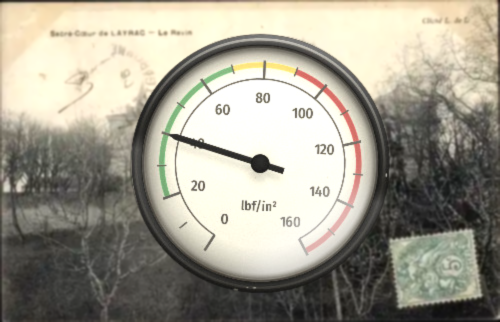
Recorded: value=40 unit=psi
